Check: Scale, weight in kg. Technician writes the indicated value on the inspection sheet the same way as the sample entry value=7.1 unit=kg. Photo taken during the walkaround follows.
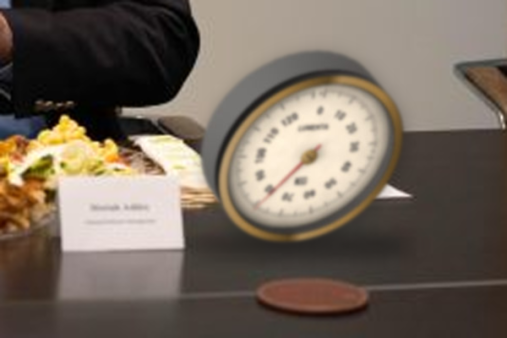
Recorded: value=80 unit=kg
